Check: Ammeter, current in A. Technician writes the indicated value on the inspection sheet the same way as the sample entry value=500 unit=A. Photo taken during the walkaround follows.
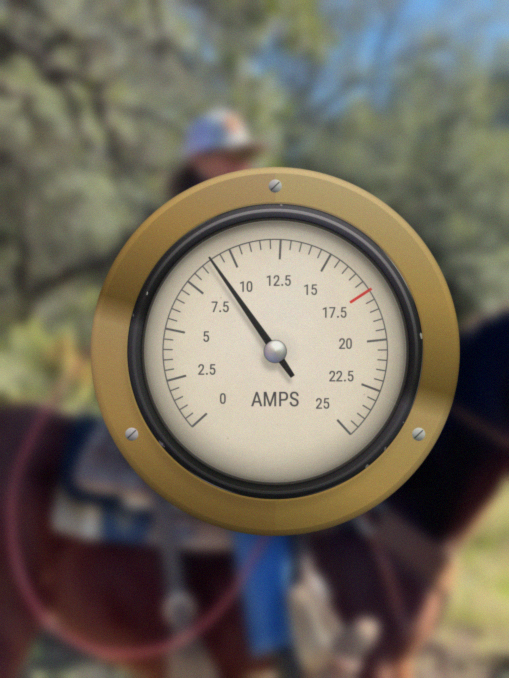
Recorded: value=9 unit=A
